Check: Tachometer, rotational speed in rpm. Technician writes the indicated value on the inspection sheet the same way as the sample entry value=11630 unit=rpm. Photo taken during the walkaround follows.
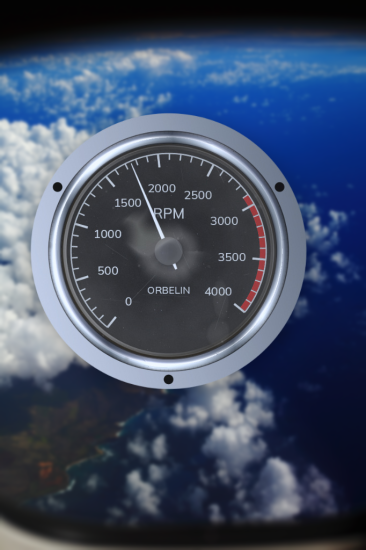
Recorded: value=1750 unit=rpm
